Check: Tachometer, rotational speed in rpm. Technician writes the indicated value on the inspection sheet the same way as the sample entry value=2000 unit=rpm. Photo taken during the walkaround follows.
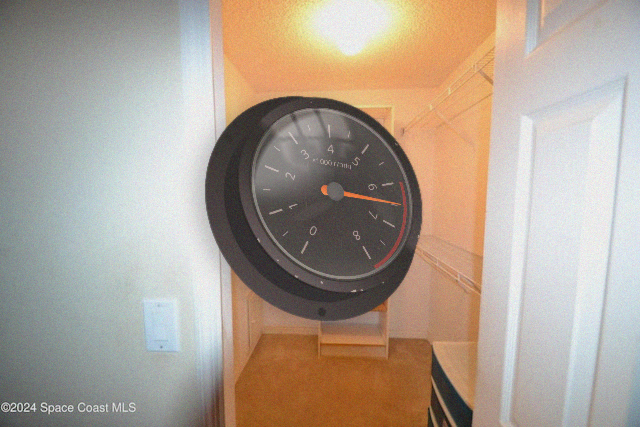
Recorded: value=6500 unit=rpm
